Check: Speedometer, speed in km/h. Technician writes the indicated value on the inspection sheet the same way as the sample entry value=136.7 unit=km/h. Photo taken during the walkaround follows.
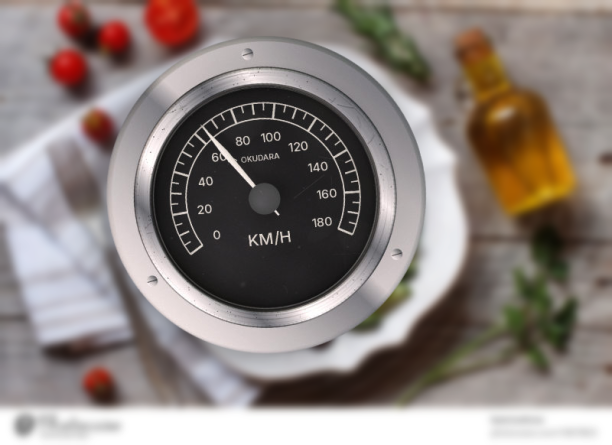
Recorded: value=65 unit=km/h
